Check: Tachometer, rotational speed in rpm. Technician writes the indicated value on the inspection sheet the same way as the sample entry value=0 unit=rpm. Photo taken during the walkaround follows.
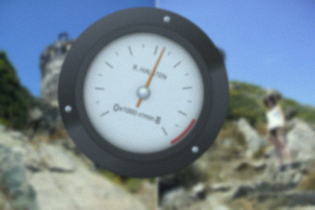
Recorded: value=4250 unit=rpm
